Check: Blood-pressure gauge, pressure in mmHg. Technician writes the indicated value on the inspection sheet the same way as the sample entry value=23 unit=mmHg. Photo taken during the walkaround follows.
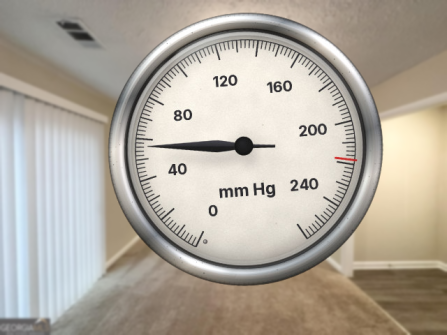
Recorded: value=56 unit=mmHg
